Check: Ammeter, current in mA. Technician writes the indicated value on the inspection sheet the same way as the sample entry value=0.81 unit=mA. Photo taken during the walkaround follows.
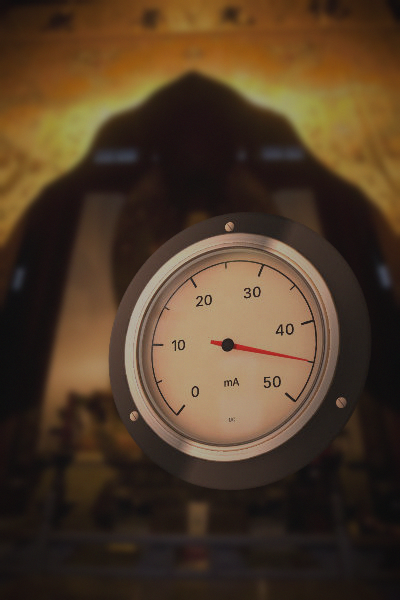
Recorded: value=45 unit=mA
